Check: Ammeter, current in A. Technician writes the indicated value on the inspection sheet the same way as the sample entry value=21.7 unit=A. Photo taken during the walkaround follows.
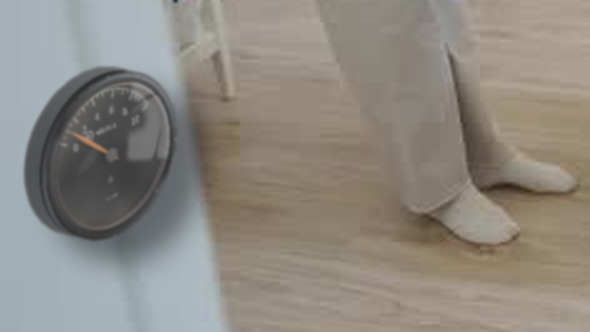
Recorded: value=1 unit=A
